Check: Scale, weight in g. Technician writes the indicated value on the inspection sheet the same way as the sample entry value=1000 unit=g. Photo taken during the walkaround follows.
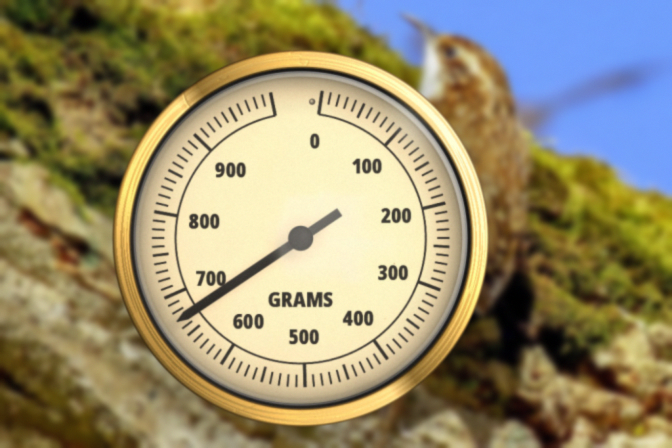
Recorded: value=670 unit=g
